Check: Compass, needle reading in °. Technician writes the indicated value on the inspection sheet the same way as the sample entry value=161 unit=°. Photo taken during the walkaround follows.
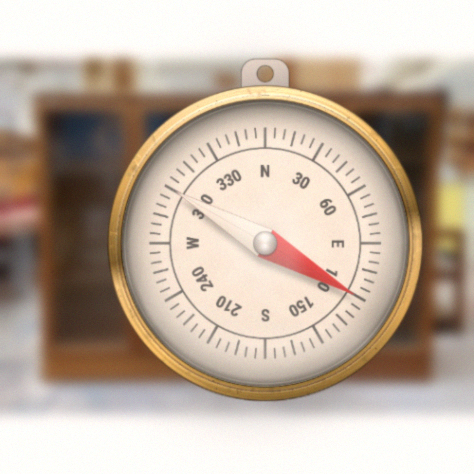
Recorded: value=120 unit=°
